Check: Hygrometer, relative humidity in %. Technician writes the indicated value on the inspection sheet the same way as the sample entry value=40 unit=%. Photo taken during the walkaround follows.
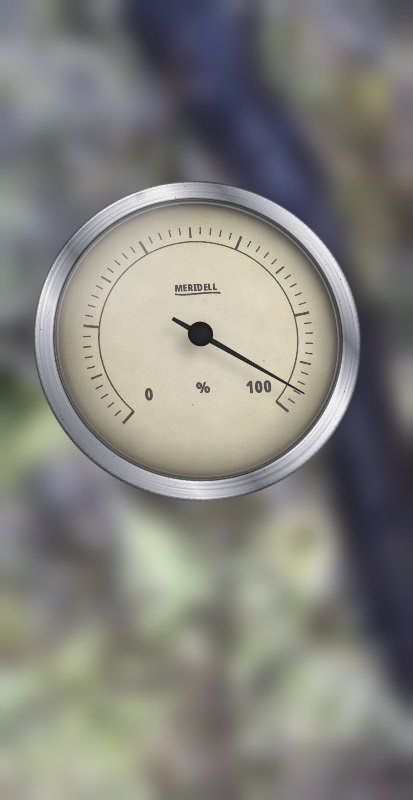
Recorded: value=96 unit=%
